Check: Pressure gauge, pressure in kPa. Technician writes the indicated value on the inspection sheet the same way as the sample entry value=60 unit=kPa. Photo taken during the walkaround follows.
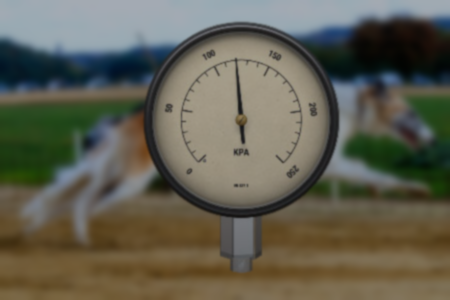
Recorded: value=120 unit=kPa
